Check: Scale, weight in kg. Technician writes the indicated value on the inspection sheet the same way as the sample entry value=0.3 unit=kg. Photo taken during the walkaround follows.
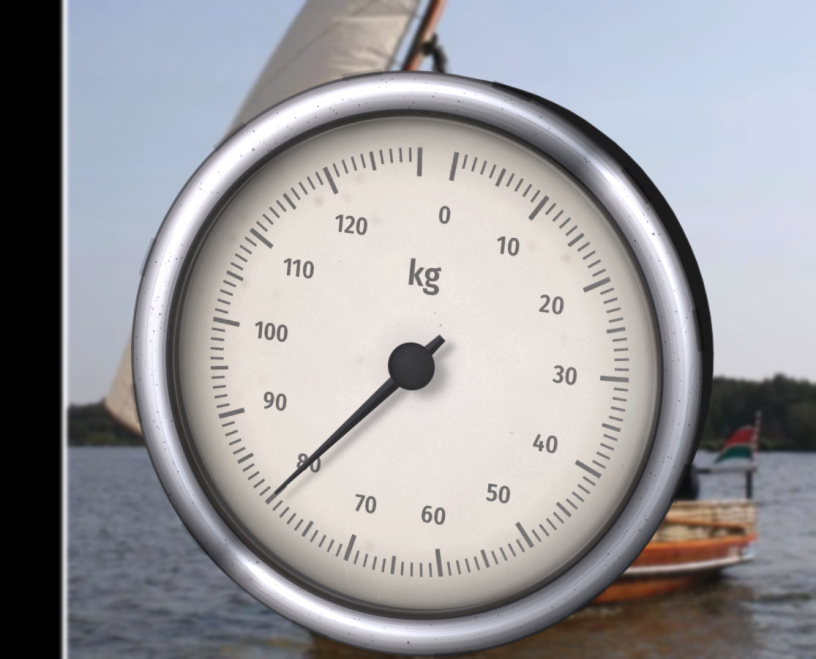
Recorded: value=80 unit=kg
